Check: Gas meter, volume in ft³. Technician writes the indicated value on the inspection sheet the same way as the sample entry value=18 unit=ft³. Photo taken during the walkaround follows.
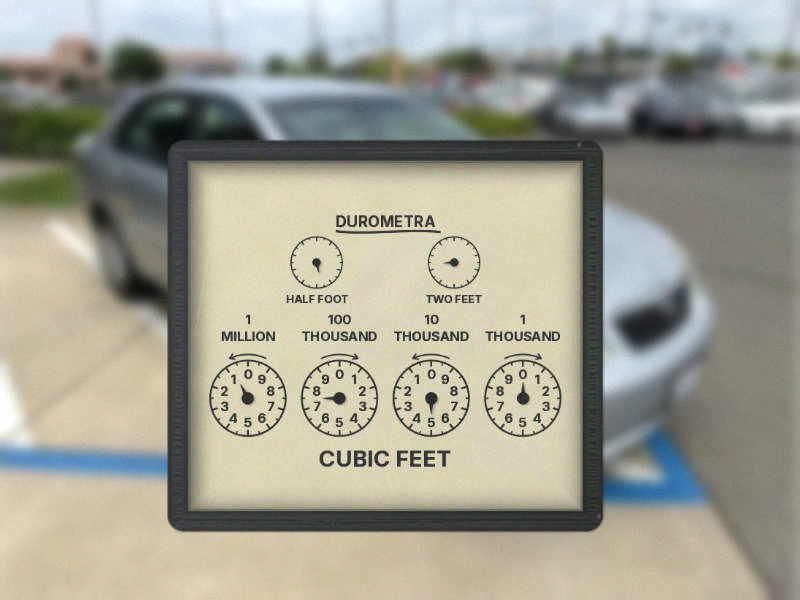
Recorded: value=75000 unit=ft³
